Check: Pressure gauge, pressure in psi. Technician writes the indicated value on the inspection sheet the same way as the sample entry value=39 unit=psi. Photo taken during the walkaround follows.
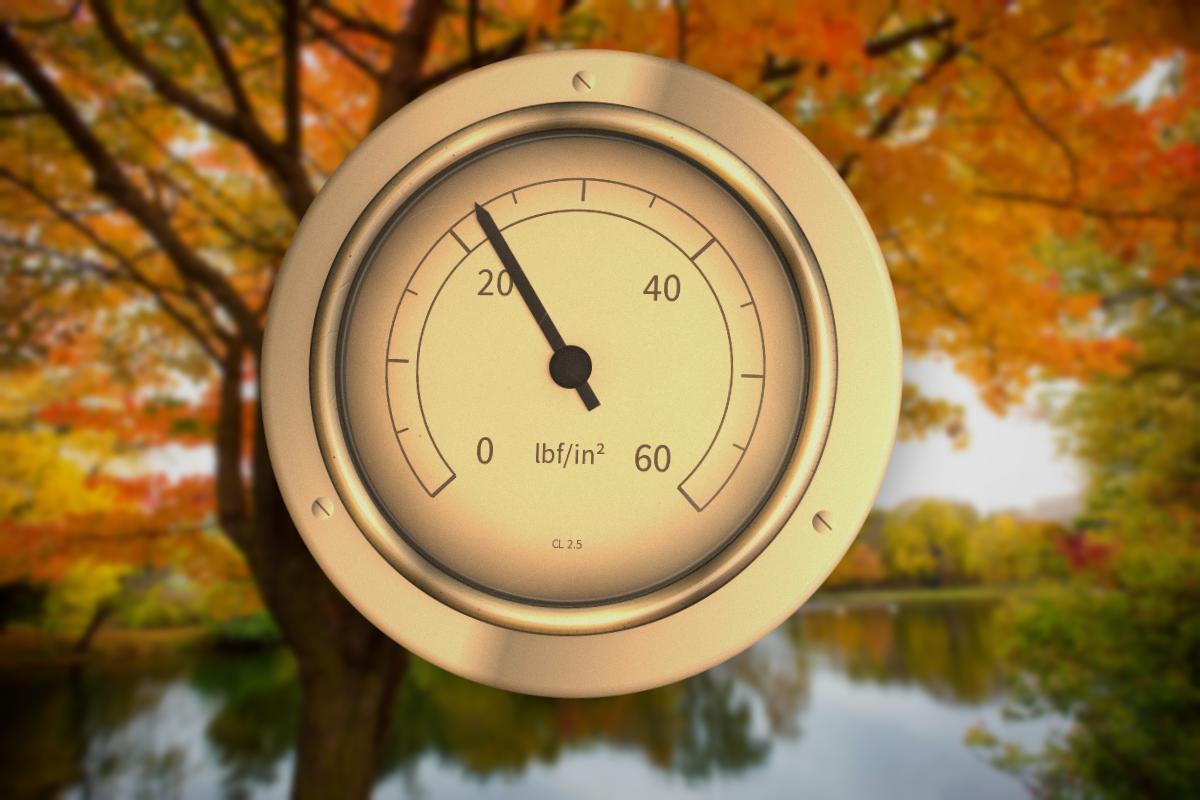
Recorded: value=22.5 unit=psi
